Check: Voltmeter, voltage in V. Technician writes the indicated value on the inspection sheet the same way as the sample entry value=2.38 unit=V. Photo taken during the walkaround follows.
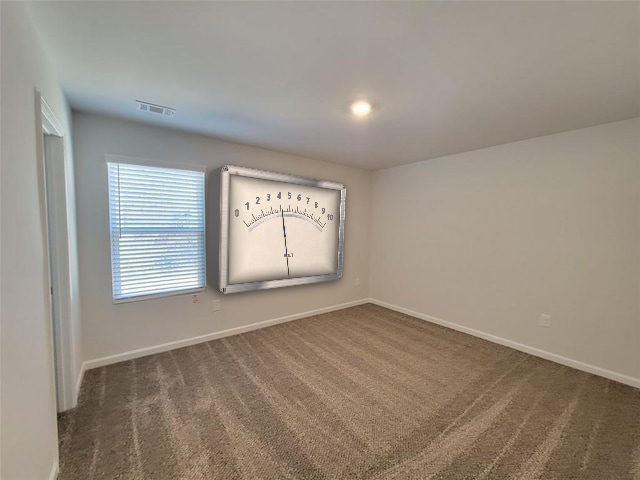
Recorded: value=4 unit=V
